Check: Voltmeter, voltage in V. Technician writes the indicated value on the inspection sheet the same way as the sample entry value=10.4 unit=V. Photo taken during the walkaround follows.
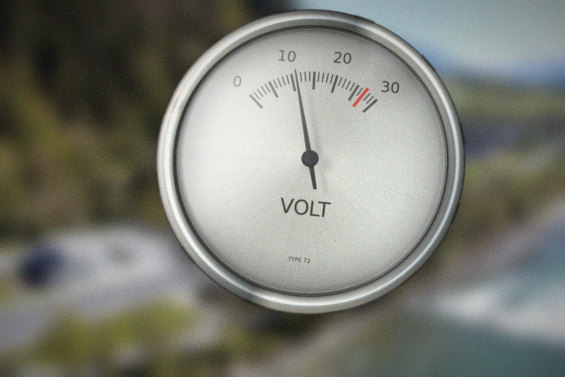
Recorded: value=11 unit=V
